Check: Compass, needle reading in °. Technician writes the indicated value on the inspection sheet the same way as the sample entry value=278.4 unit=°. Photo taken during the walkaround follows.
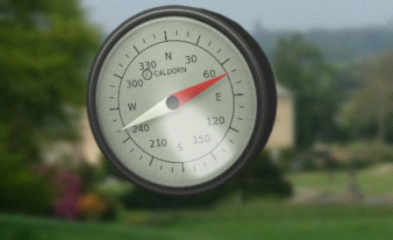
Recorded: value=70 unit=°
